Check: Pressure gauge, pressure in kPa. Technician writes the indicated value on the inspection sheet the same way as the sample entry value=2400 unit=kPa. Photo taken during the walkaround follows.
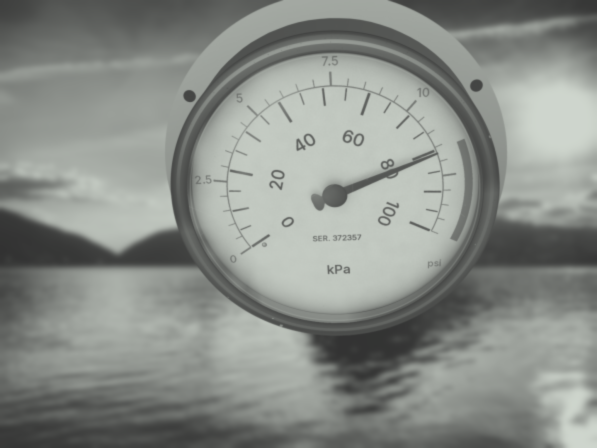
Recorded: value=80 unit=kPa
